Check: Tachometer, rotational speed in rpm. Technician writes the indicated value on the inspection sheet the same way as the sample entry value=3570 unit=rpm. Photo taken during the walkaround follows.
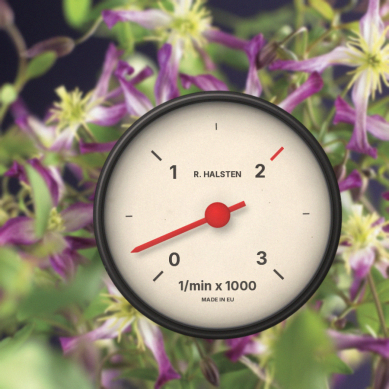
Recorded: value=250 unit=rpm
